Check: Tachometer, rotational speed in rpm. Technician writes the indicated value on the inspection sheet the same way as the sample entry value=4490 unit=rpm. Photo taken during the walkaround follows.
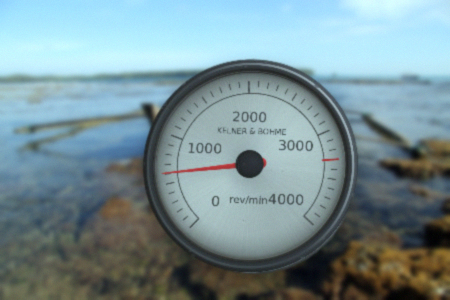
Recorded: value=600 unit=rpm
